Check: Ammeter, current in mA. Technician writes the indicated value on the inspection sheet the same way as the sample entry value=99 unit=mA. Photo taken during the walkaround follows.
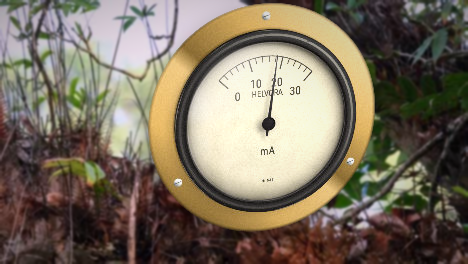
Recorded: value=18 unit=mA
